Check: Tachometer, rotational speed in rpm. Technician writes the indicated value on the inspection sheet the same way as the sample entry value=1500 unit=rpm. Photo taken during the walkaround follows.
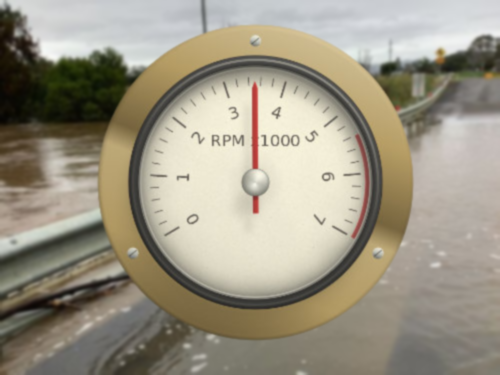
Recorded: value=3500 unit=rpm
